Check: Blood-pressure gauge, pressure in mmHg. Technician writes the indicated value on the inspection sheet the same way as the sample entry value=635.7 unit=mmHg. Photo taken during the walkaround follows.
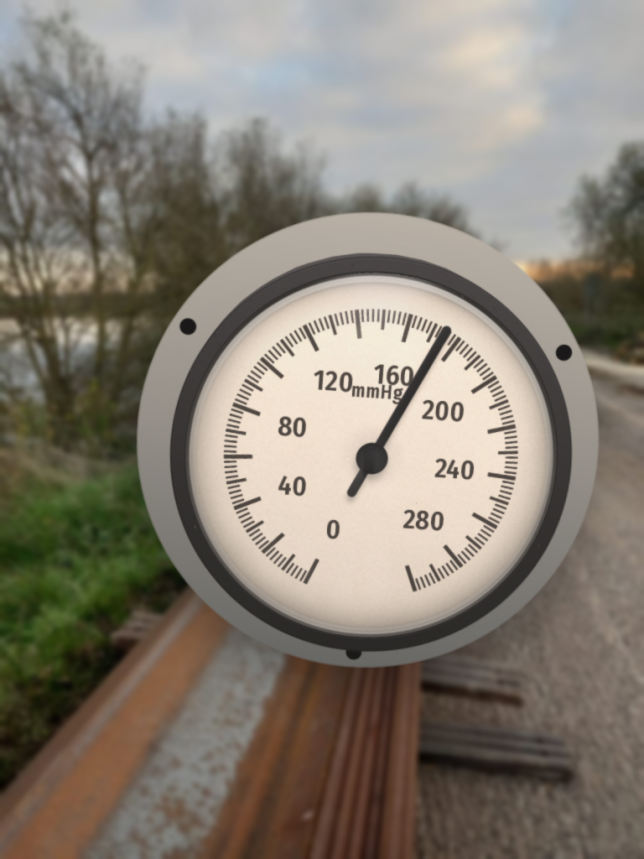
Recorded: value=174 unit=mmHg
